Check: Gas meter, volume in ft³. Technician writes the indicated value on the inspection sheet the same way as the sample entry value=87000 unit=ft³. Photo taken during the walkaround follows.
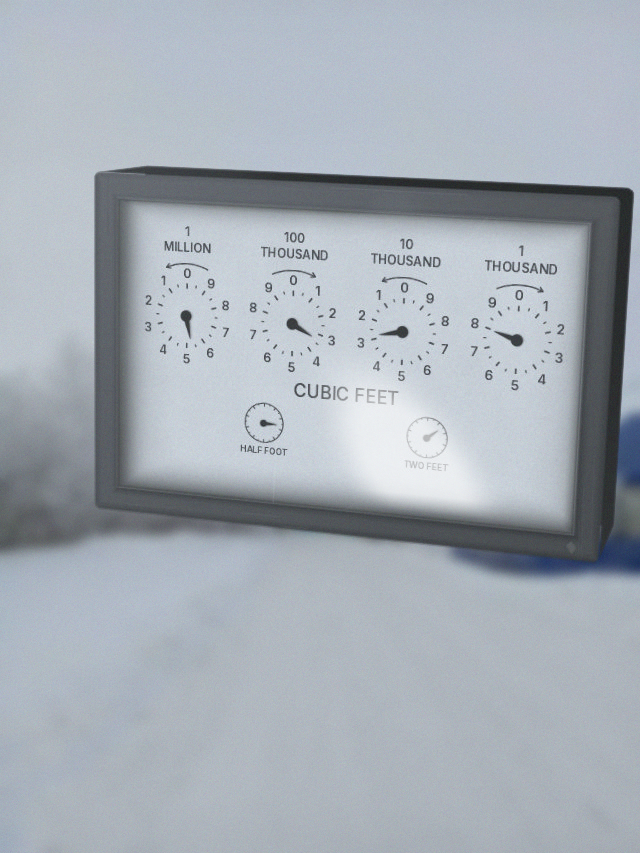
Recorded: value=532800 unit=ft³
